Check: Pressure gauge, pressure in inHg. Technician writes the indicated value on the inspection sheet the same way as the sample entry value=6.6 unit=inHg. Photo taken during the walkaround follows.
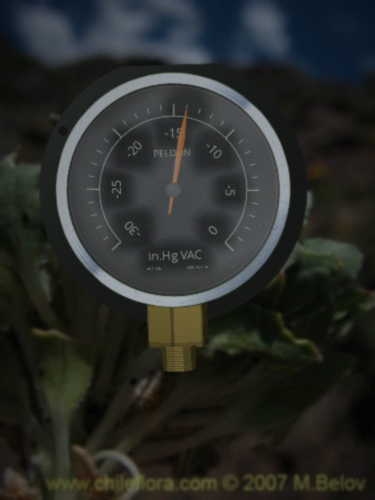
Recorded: value=-14 unit=inHg
